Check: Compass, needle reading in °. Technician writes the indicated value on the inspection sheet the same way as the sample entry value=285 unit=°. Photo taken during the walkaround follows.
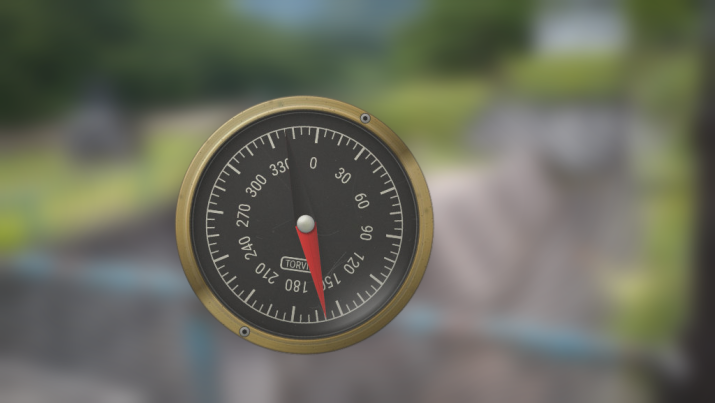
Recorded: value=160 unit=°
